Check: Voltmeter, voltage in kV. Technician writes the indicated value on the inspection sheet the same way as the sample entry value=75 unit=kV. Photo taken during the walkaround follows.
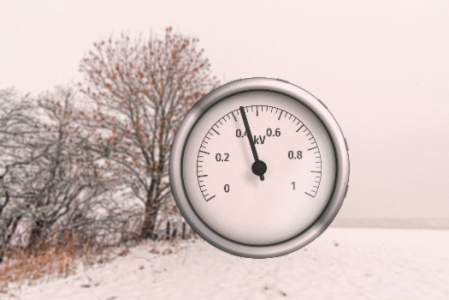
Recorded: value=0.44 unit=kV
